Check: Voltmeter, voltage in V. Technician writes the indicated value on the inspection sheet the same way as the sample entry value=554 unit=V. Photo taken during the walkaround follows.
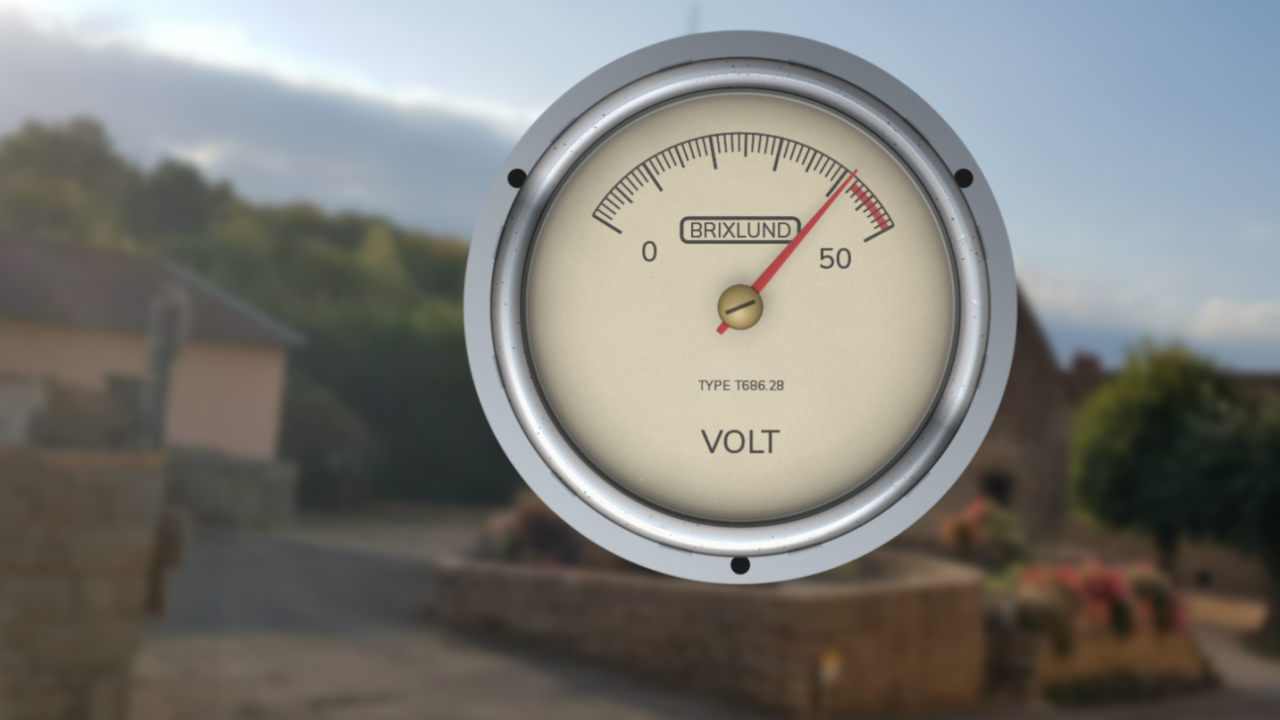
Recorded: value=41 unit=V
